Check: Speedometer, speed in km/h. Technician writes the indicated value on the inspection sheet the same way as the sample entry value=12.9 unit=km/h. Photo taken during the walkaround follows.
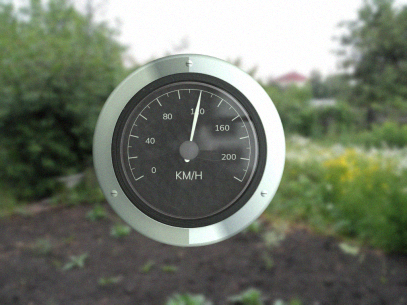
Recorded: value=120 unit=km/h
